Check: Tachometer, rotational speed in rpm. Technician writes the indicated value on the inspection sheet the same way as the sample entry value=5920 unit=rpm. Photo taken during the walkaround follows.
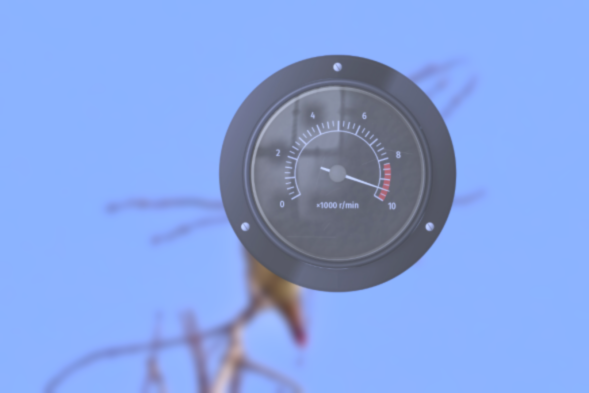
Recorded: value=9500 unit=rpm
